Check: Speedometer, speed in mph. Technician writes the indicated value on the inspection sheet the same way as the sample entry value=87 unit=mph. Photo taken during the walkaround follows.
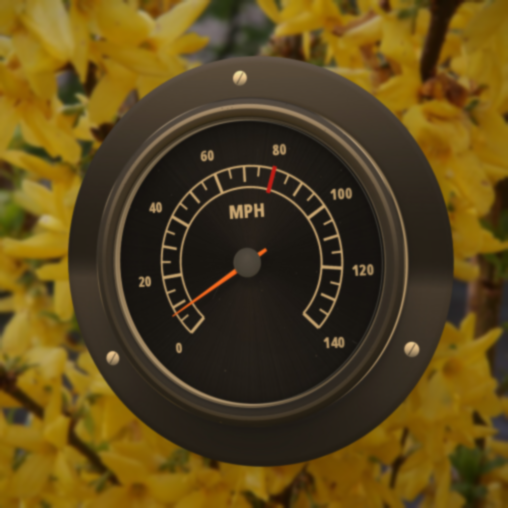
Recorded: value=7.5 unit=mph
